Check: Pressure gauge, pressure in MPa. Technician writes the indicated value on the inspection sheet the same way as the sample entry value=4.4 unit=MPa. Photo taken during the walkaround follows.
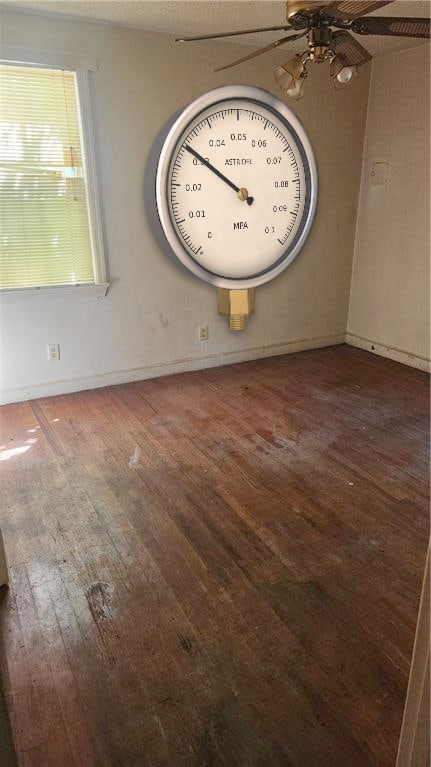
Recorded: value=0.03 unit=MPa
